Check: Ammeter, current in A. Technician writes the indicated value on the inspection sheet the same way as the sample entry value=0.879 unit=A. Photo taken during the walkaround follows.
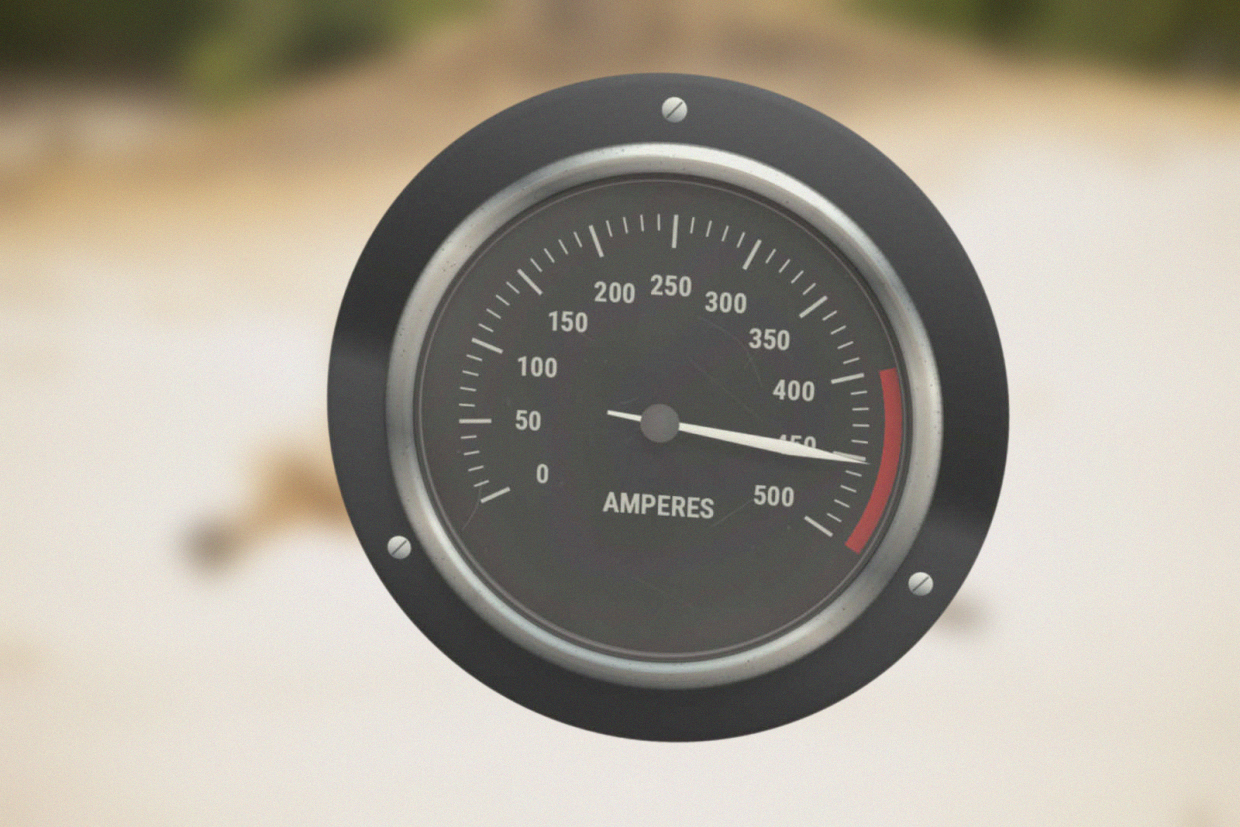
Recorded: value=450 unit=A
